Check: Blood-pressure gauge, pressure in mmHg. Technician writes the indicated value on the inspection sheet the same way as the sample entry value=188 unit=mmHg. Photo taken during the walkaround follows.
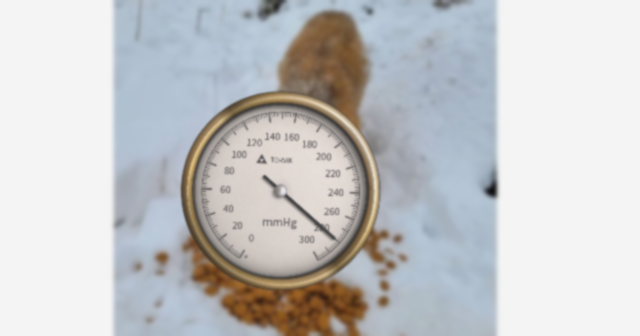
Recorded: value=280 unit=mmHg
